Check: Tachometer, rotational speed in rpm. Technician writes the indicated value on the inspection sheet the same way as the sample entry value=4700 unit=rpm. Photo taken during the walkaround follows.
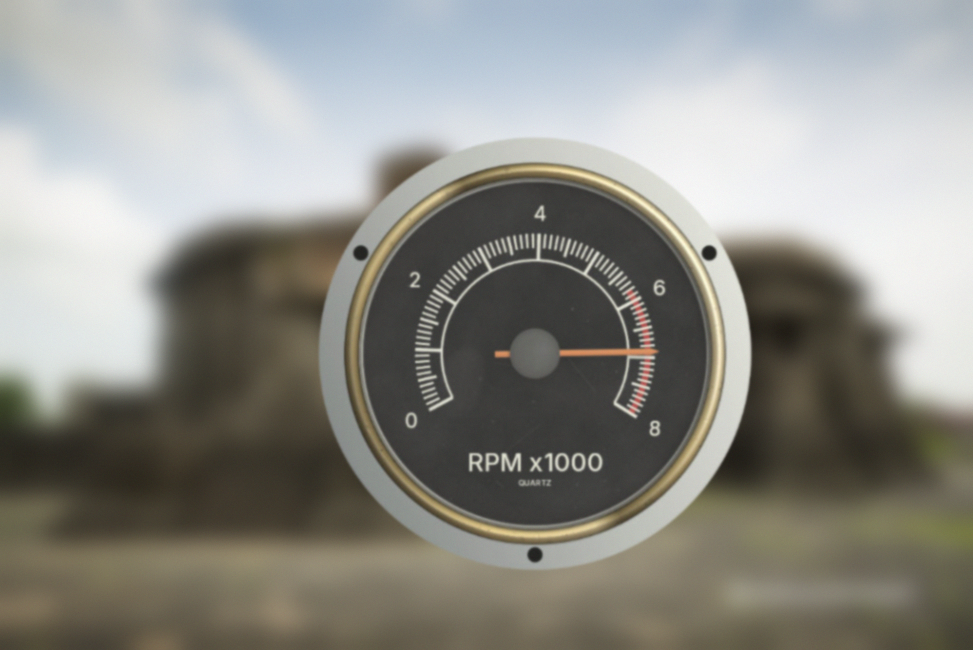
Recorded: value=6900 unit=rpm
